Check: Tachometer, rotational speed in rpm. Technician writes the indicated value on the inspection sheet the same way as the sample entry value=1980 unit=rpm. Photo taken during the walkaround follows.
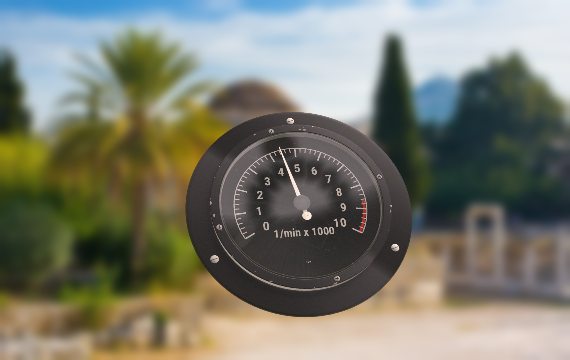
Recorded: value=4400 unit=rpm
